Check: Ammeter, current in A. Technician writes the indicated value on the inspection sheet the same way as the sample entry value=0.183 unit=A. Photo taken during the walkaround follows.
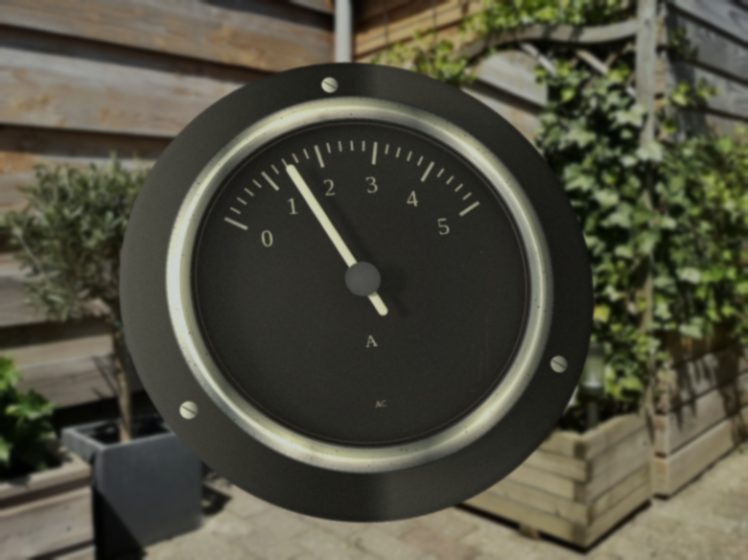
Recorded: value=1.4 unit=A
